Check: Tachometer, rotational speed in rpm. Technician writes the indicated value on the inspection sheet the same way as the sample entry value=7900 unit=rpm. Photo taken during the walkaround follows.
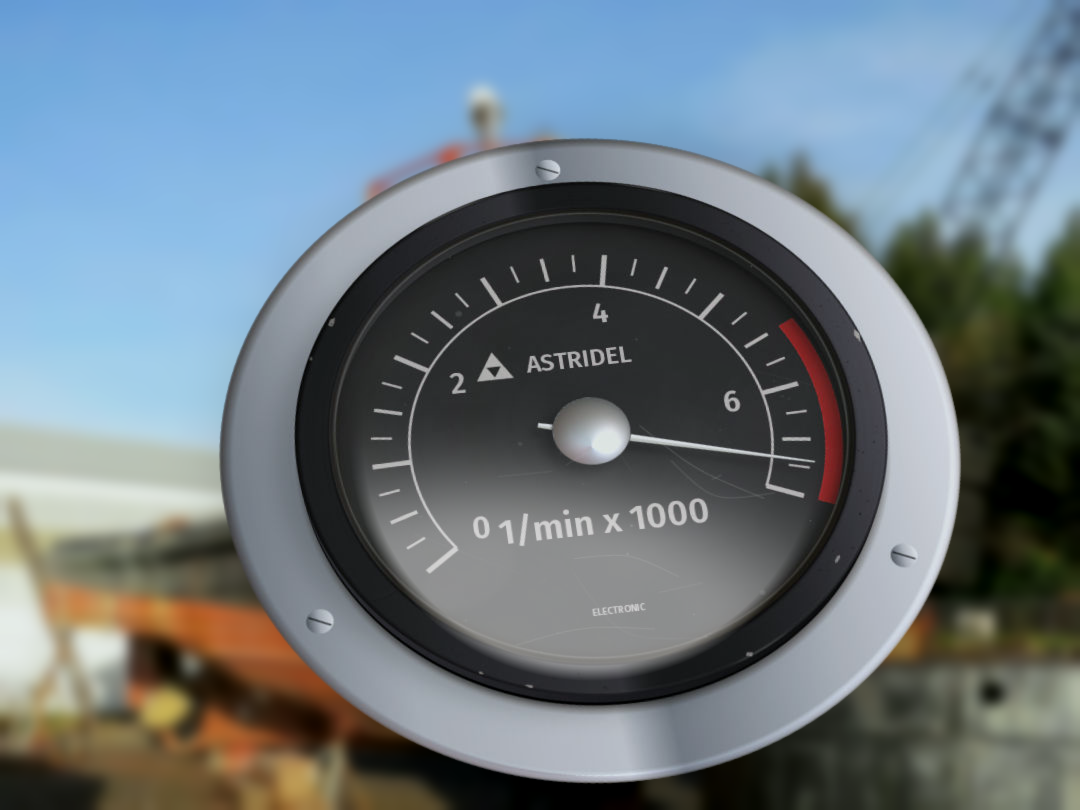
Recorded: value=6750 unit=rpm
